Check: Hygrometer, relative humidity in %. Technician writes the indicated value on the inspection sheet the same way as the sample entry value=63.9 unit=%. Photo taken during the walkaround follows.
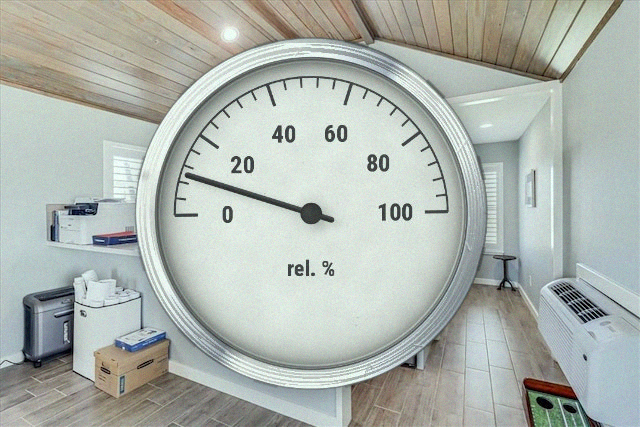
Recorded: value=10 unit=%
